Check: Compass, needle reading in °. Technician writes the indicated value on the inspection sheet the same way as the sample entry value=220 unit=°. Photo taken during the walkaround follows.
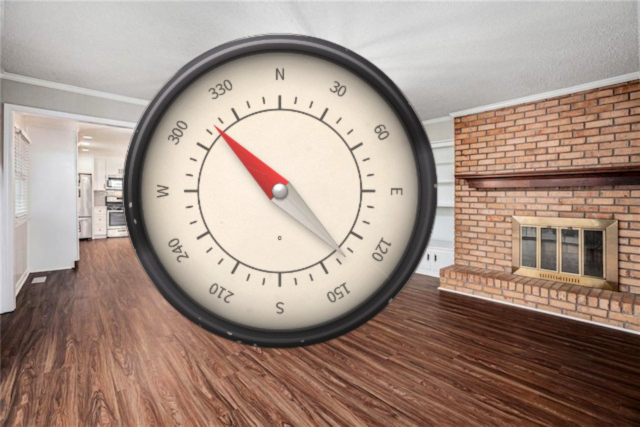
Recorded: value=315 unit=°
